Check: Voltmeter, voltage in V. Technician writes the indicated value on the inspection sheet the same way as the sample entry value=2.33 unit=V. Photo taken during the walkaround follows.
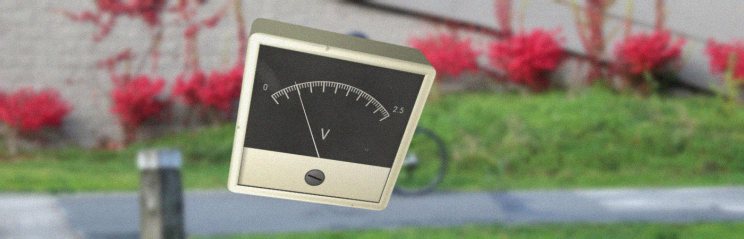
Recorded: value=0.5 unit=V
